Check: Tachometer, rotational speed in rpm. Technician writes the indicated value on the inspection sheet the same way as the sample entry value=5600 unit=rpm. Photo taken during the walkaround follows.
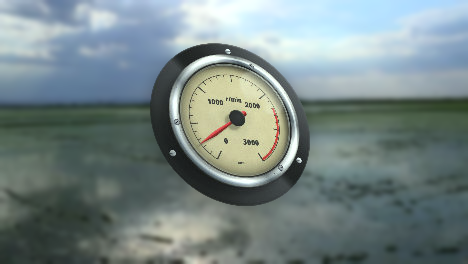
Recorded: value=250 unit=rpm
